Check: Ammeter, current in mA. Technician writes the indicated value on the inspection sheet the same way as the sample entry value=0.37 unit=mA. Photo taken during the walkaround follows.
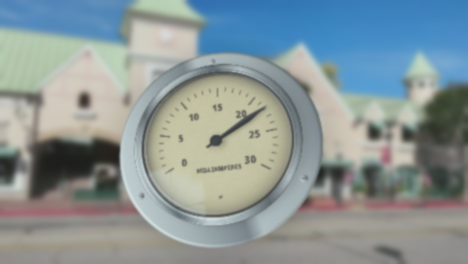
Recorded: value=22 unit=mA
